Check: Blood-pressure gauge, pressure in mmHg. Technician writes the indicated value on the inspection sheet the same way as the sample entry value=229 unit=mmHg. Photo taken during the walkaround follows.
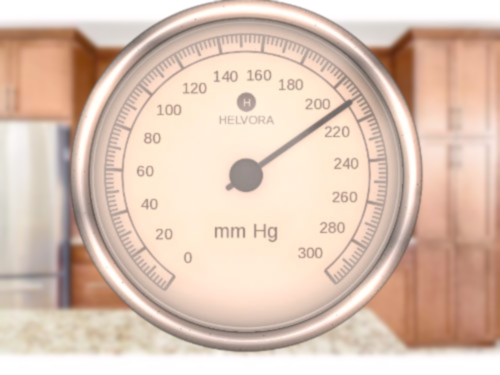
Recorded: value=210 unit=mmHg
